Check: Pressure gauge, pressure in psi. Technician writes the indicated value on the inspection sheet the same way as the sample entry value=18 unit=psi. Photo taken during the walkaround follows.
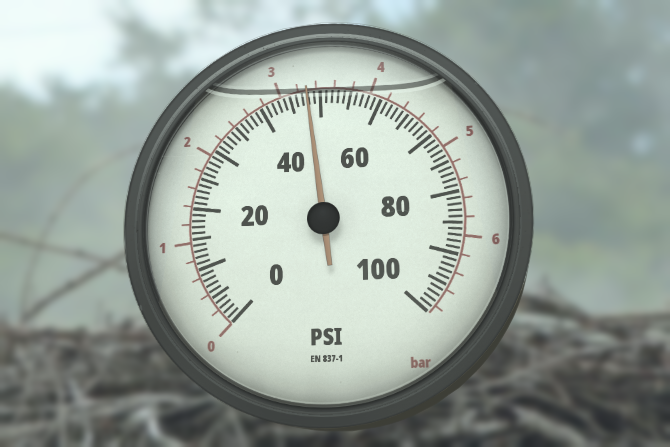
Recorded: value=48 unit=psi
